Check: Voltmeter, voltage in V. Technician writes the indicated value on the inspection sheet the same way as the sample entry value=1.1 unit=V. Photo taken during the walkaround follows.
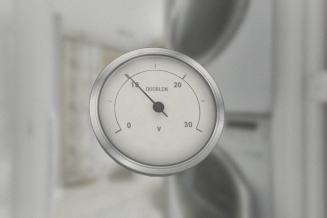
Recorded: value=10 unit=V
